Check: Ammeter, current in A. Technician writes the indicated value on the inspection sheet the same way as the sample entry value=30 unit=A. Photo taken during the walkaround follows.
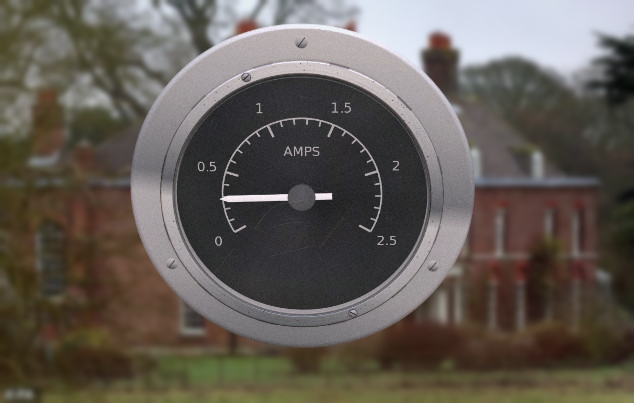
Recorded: value=0.3 unit=A
